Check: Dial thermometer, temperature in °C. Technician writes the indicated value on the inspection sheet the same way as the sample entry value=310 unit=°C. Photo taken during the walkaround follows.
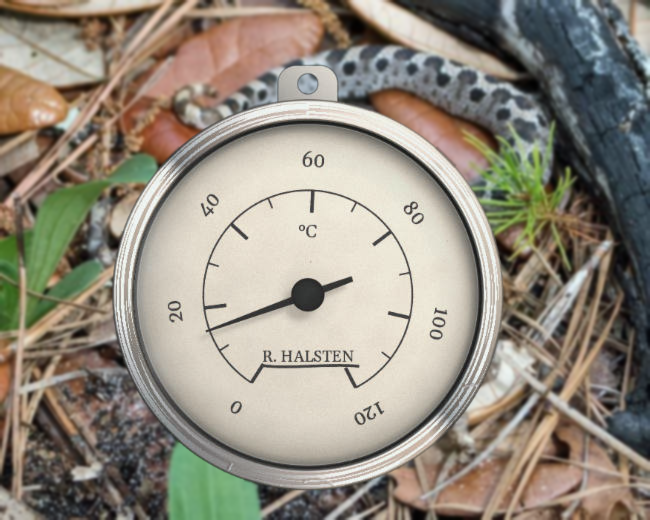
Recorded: value=15 unit=°C
